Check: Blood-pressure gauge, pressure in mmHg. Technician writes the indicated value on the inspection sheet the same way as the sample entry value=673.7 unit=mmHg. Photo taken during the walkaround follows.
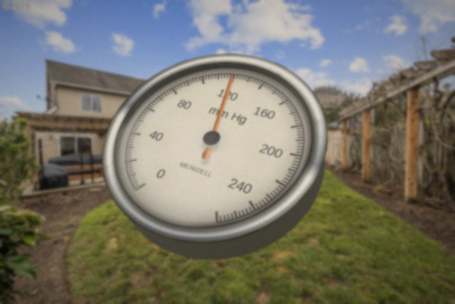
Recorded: value=120 unit=mmHg
